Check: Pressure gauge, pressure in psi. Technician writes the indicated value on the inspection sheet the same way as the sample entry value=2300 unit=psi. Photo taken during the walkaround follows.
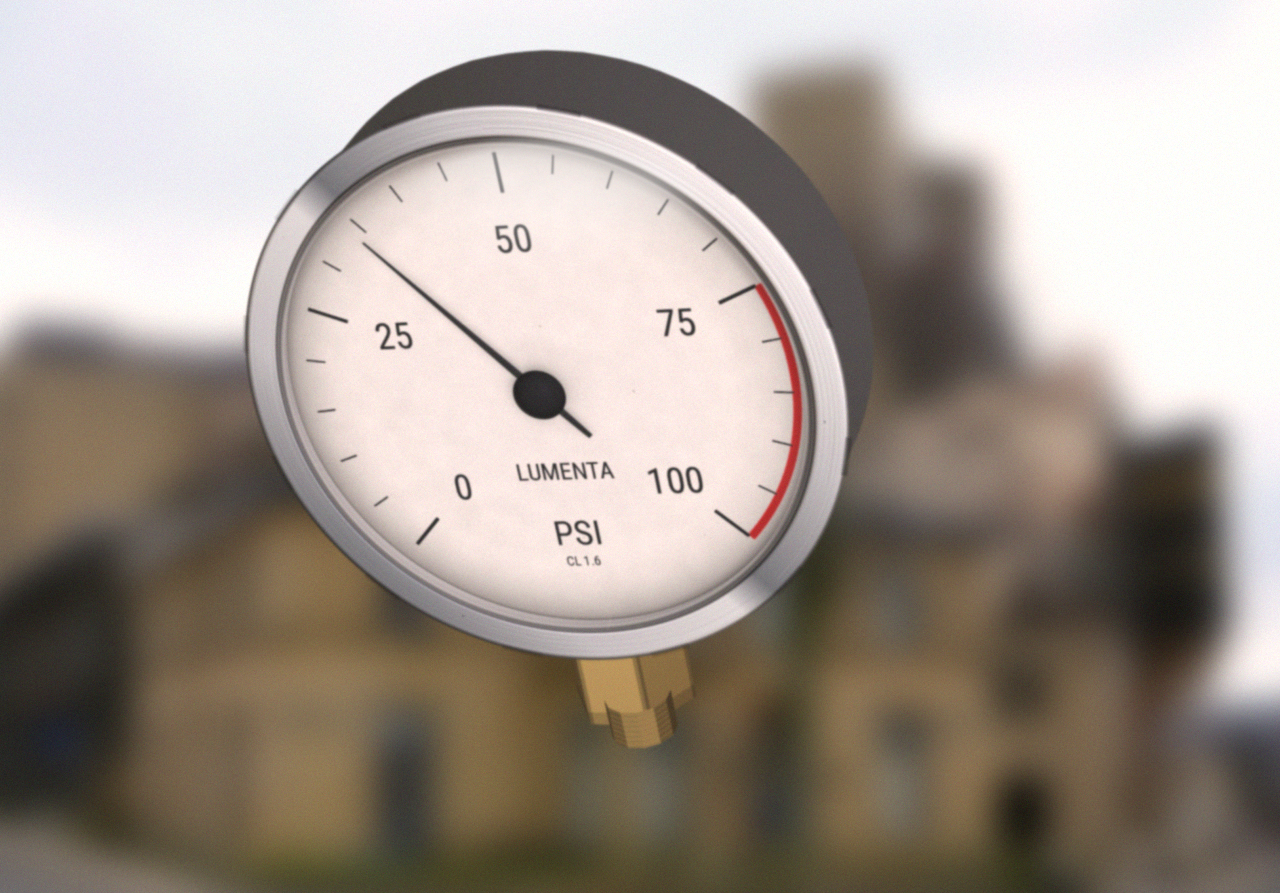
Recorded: value=35 unit=psi
